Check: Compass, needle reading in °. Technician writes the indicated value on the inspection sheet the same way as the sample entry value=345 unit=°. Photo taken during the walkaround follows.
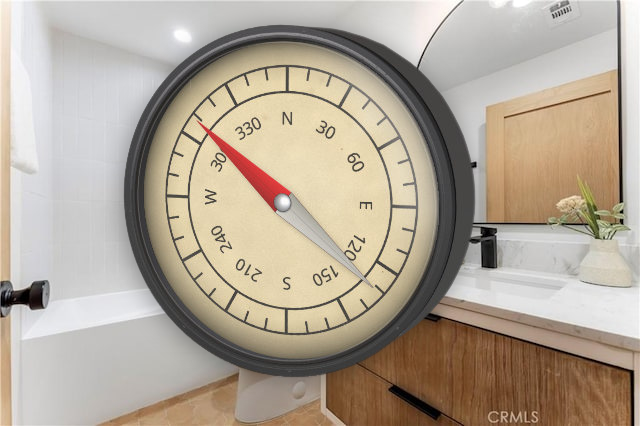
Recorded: value=310 unit=°
